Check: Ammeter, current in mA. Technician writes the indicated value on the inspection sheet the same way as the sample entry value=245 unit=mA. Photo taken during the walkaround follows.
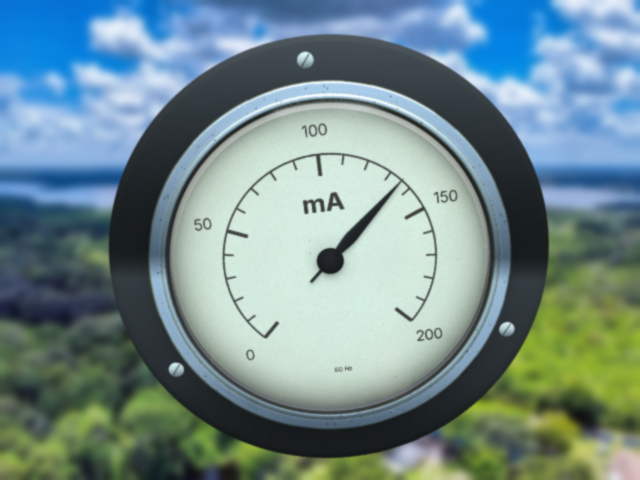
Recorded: value=135 unit=mA
